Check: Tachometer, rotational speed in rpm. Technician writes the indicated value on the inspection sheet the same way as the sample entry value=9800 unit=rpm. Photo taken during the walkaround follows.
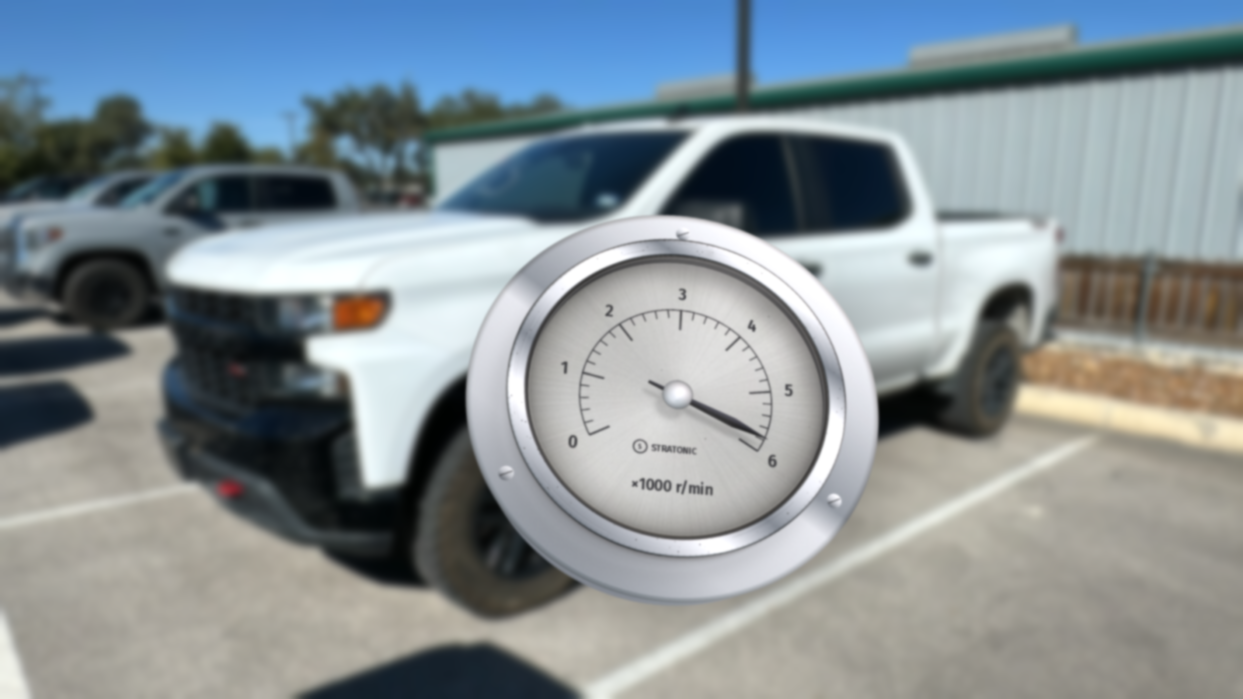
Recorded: value=5800 unit=rpm
